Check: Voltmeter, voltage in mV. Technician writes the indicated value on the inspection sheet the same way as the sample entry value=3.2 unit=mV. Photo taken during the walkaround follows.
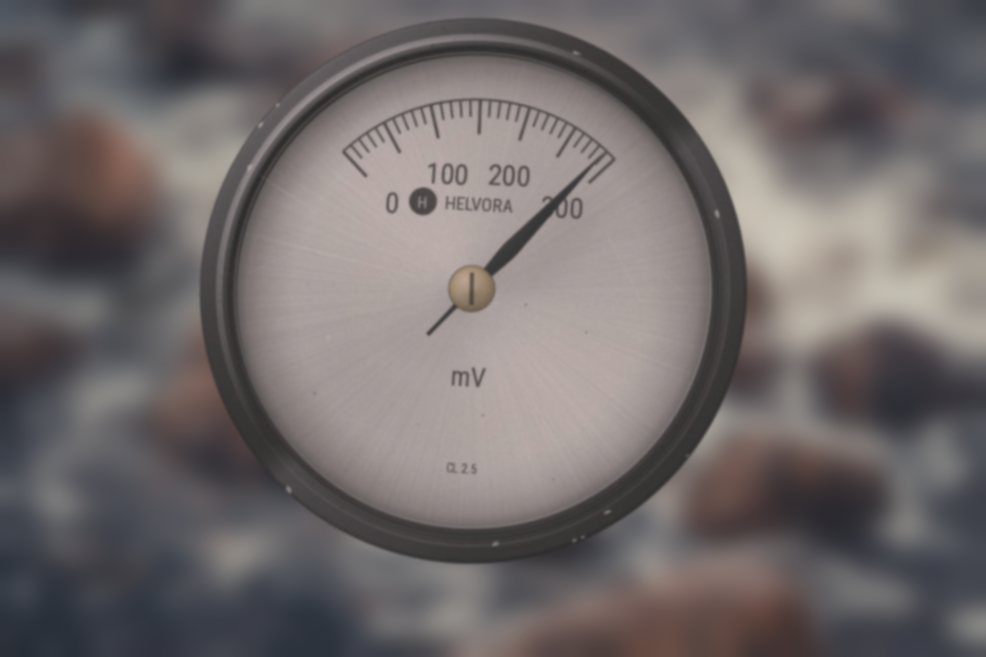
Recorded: value=290 unit=mV
